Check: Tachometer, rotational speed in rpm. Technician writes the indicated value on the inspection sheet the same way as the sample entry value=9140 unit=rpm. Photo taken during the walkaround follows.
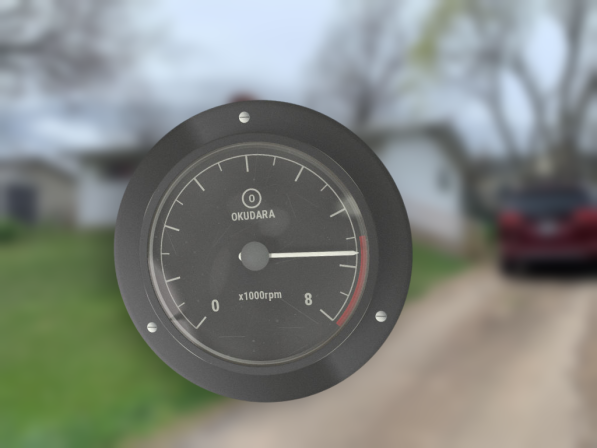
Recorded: value=6750 unit=rpm
